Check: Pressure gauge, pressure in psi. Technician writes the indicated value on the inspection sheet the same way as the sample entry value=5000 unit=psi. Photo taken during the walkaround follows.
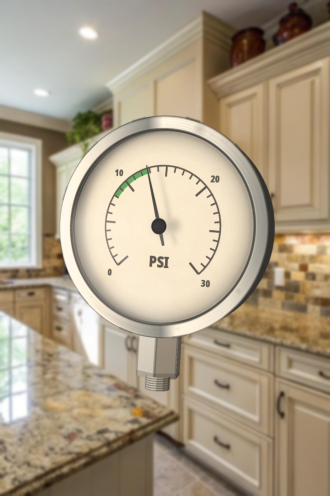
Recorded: value=13 unit=psi
